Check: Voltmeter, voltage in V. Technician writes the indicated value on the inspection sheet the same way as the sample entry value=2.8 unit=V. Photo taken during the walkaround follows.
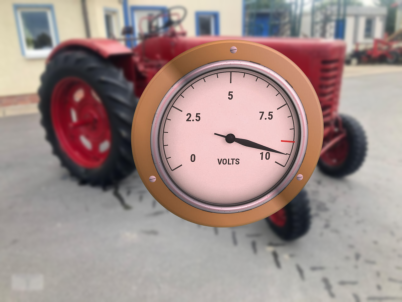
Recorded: value=9.5 unit=V
